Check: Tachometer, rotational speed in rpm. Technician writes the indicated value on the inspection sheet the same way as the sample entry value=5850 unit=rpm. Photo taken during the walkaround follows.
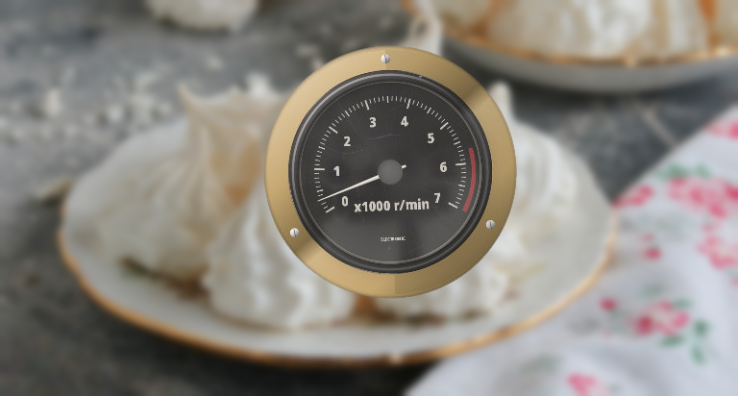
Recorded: value=300 unit=rpm
